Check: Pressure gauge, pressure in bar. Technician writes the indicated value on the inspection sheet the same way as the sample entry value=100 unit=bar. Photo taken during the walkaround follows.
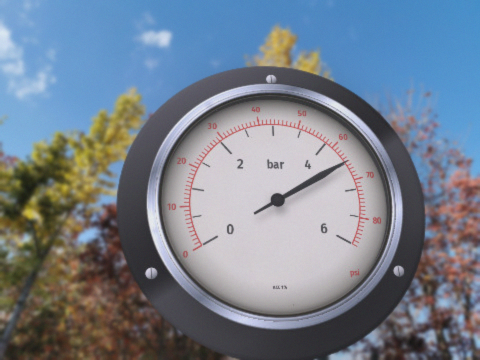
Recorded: value=4.5 unit=bar
